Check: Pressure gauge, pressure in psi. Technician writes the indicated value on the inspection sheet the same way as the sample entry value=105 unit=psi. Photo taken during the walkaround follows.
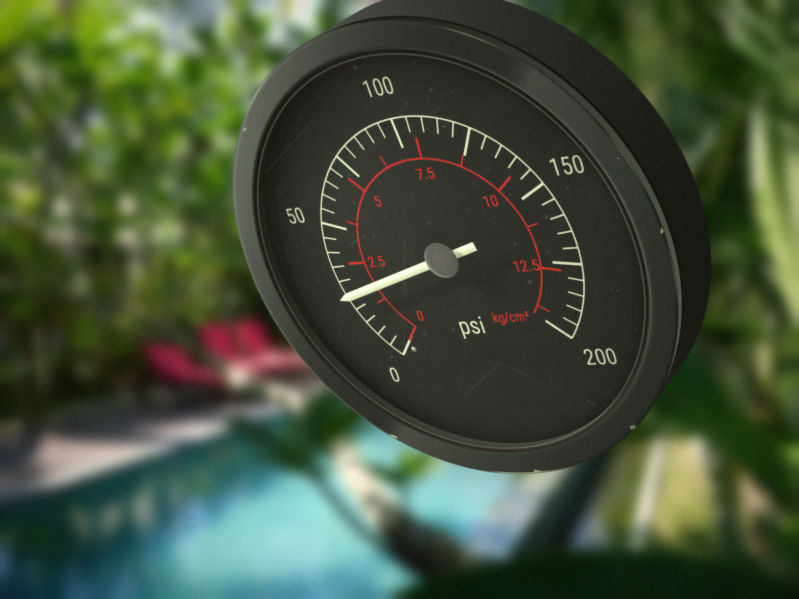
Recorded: value=25 unit=psi
